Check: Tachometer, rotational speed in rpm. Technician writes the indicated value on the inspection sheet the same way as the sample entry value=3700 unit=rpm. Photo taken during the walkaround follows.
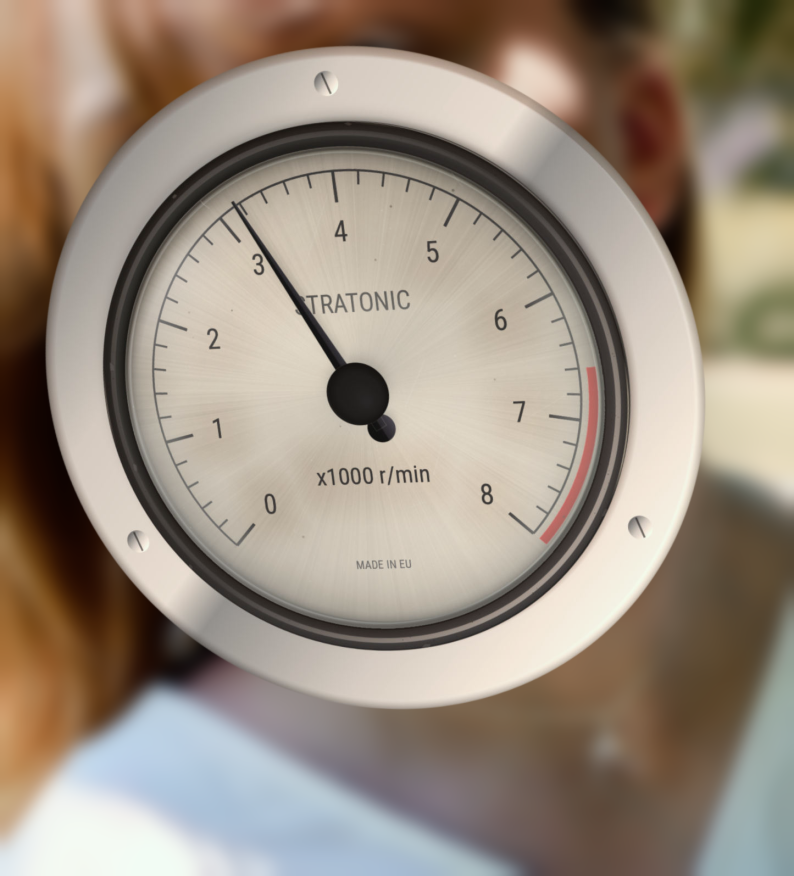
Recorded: value=3200 unit=rpm
